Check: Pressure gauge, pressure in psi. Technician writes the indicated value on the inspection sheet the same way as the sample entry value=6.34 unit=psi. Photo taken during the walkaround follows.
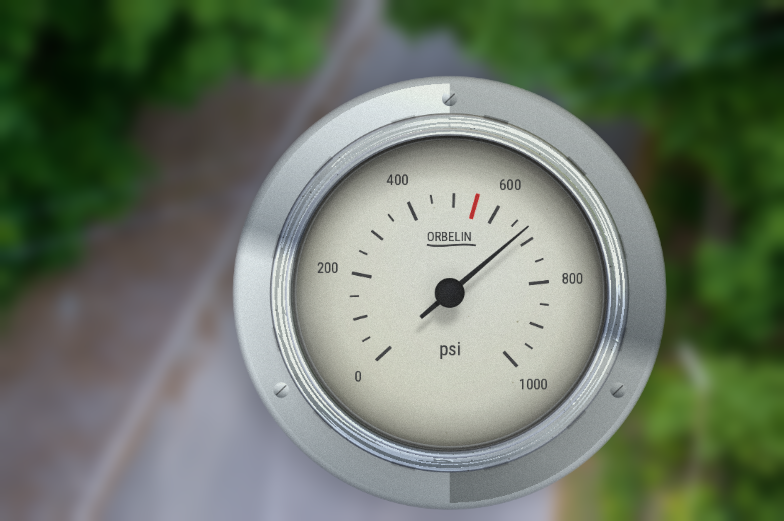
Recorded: value=675 unit=psi
